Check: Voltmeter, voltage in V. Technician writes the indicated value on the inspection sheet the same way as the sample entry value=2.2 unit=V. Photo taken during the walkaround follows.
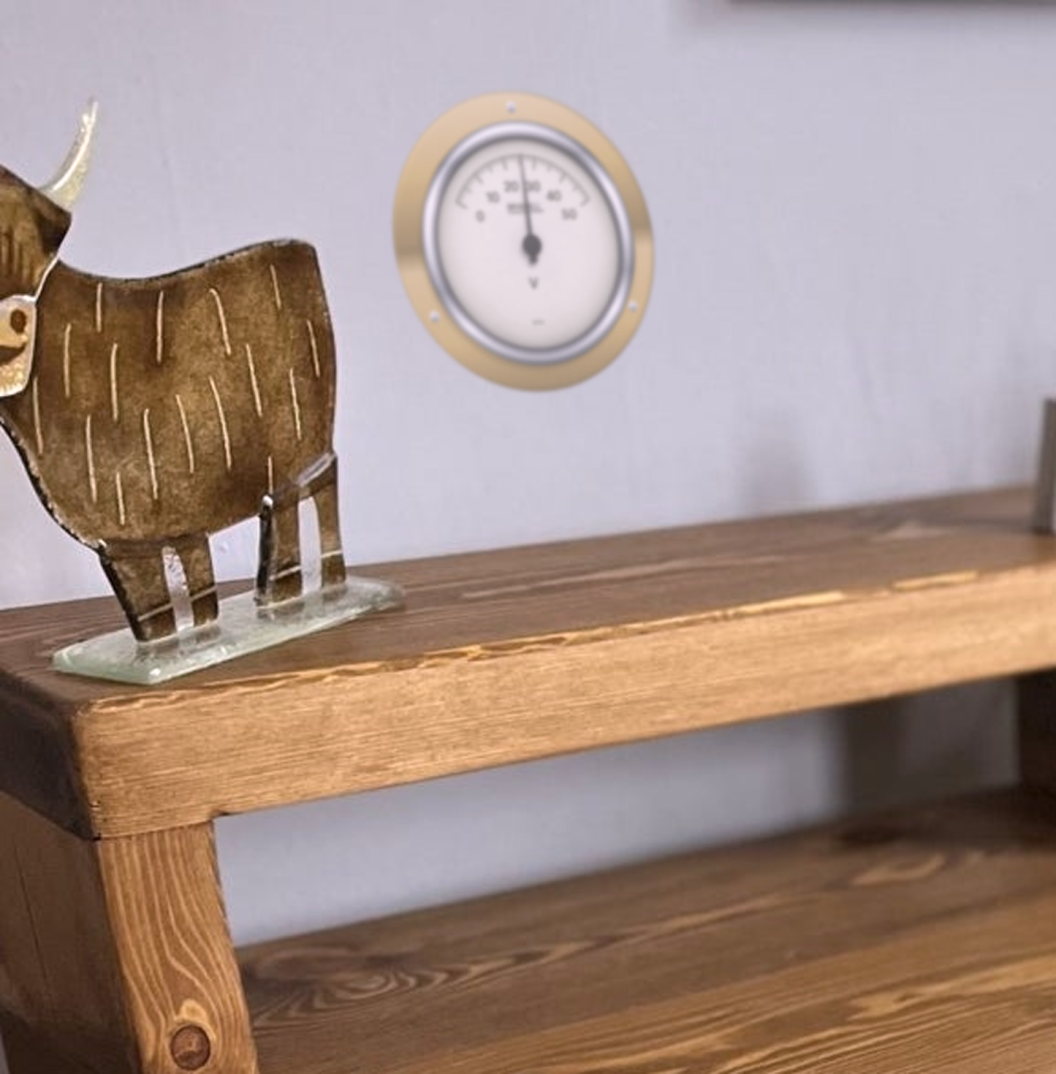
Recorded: value=25 unit=V
